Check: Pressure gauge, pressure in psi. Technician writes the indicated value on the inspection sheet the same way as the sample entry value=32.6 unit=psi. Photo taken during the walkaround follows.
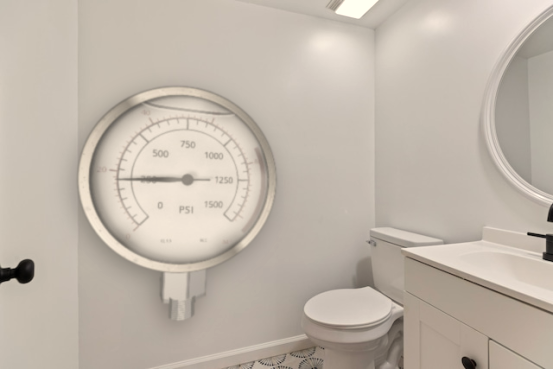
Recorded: value=250 unit=psi
